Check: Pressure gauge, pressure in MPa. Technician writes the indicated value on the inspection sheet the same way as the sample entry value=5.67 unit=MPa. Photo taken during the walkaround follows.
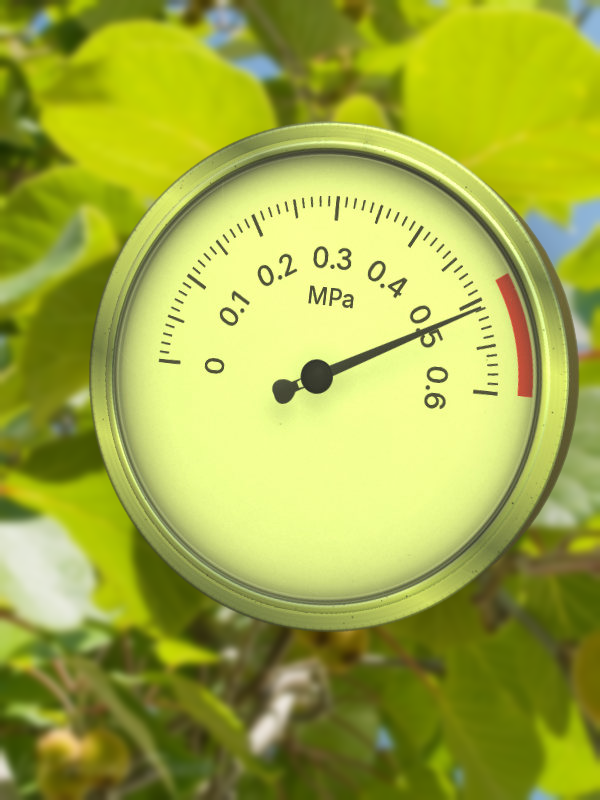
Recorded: value=0.51 unit=MPa
